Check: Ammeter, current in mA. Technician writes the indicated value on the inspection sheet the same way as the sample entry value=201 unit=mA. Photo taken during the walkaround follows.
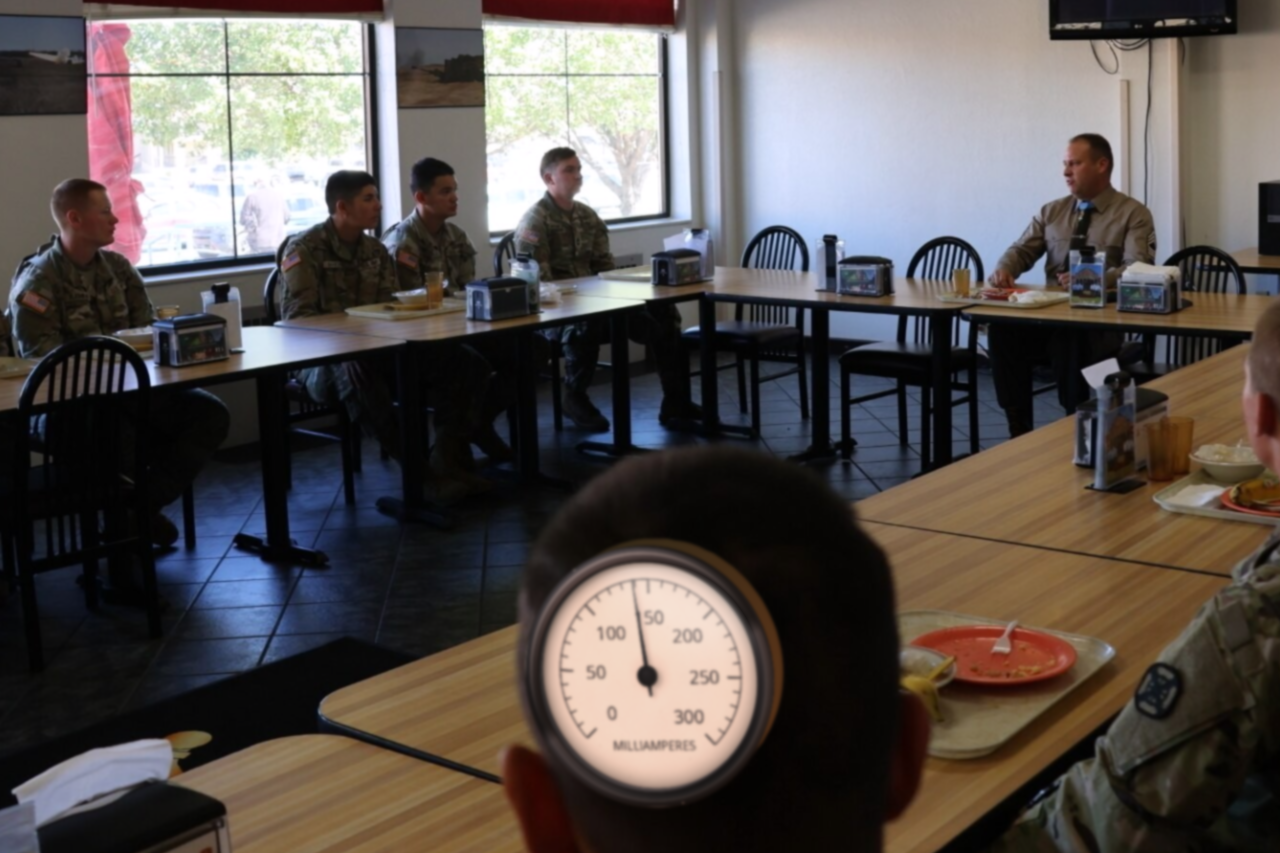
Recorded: value=140 unit=mA
